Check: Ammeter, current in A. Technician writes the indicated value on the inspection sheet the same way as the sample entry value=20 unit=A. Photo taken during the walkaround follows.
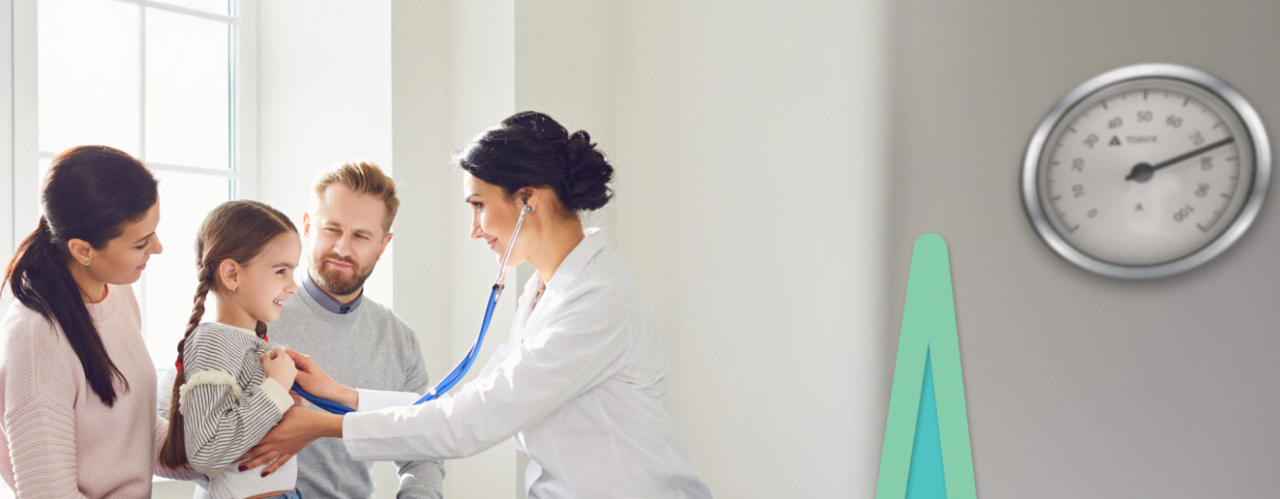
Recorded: value=75 unit=A
